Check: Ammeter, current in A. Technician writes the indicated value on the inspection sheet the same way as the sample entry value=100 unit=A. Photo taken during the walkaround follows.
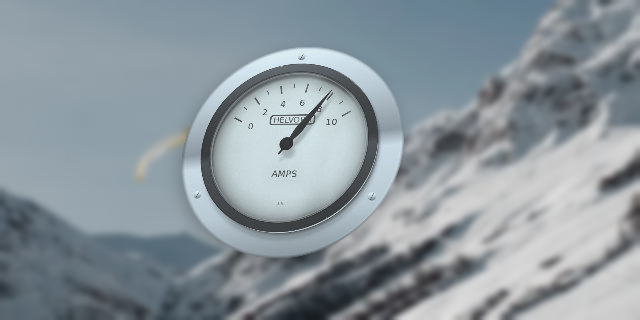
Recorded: value=8 unit=A
